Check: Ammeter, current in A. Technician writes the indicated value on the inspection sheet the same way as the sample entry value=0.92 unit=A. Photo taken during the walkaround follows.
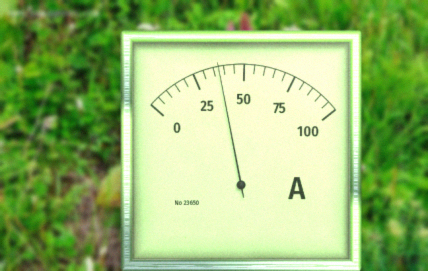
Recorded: value=37.5 unit=A
